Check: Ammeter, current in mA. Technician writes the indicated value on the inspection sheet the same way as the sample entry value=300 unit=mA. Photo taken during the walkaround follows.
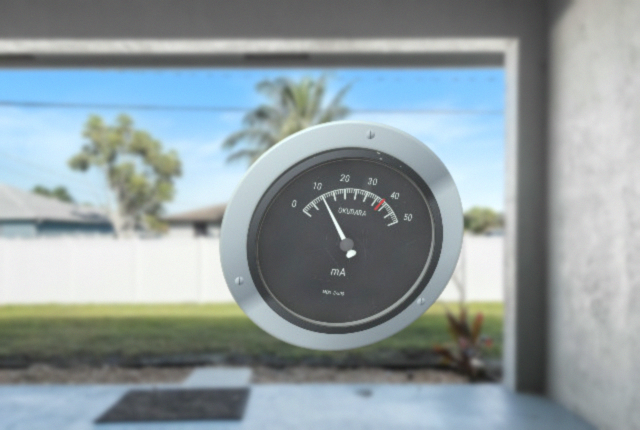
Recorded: value=10 unit=mA
